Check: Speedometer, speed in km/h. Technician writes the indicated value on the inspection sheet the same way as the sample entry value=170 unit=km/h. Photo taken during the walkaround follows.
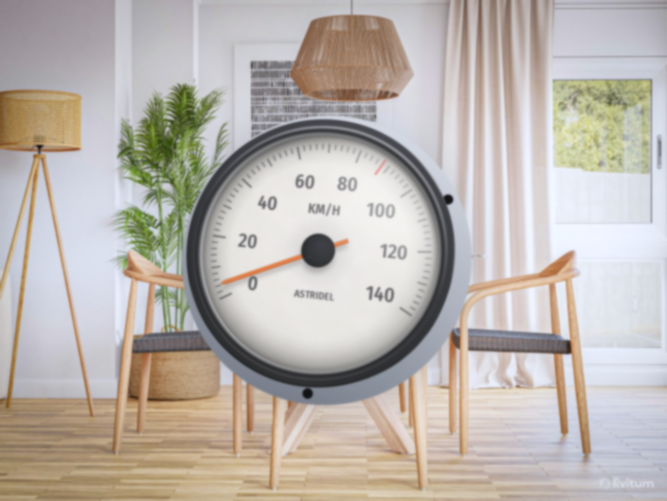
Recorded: value=4 unit=km/h
